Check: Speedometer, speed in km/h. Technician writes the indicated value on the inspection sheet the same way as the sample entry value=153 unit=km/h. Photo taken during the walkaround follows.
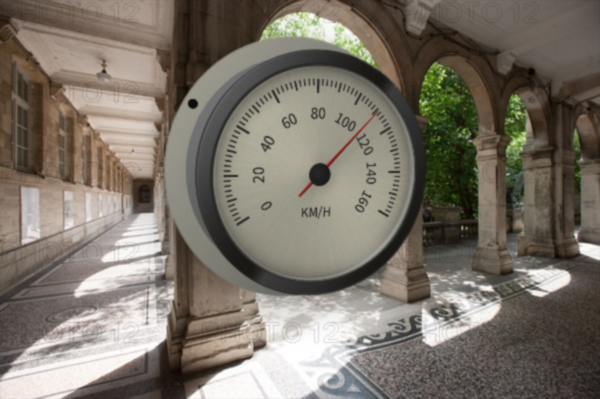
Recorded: value=110 unit=km/h
